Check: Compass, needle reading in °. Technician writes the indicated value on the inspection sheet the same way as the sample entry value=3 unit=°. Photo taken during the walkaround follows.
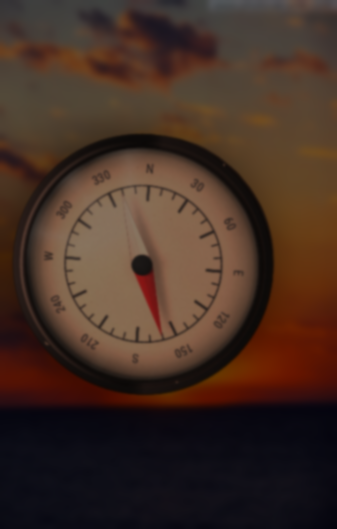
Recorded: value=160 unit=°
